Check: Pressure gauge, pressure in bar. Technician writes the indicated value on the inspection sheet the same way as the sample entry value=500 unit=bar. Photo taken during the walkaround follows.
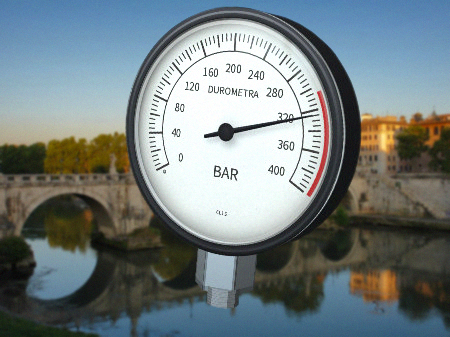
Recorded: value=325 unit=bar
